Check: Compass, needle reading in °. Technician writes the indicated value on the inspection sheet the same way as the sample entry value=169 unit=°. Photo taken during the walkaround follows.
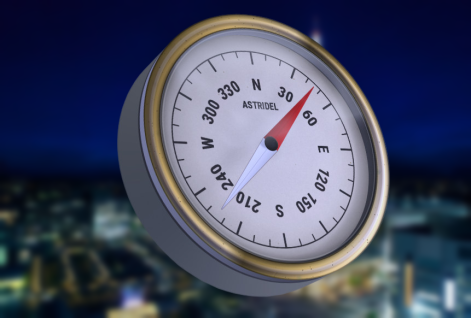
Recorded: value=45 unit=°
